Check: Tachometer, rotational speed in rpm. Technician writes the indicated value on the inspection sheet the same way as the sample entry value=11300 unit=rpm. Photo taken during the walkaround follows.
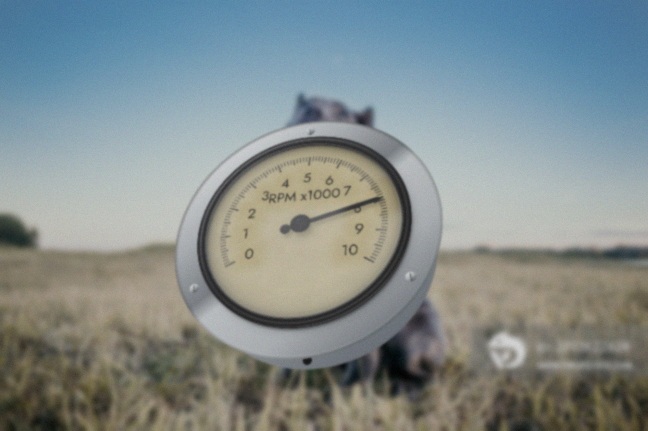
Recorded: value=8000 unit=rpm
